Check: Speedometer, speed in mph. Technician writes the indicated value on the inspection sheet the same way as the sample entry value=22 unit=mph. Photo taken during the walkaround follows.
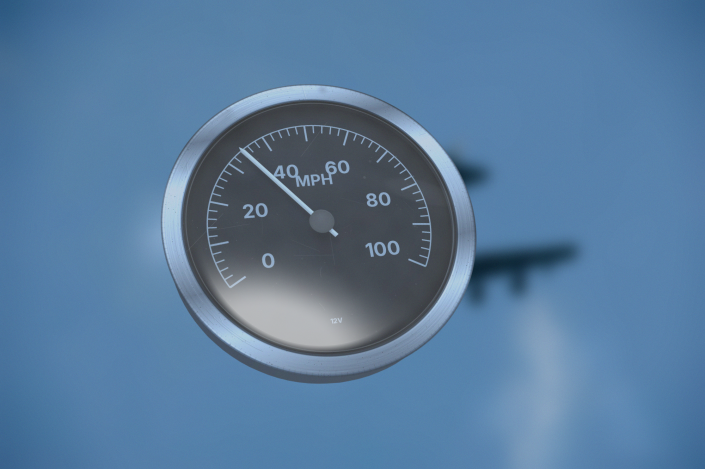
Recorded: value=34 unit=mph
